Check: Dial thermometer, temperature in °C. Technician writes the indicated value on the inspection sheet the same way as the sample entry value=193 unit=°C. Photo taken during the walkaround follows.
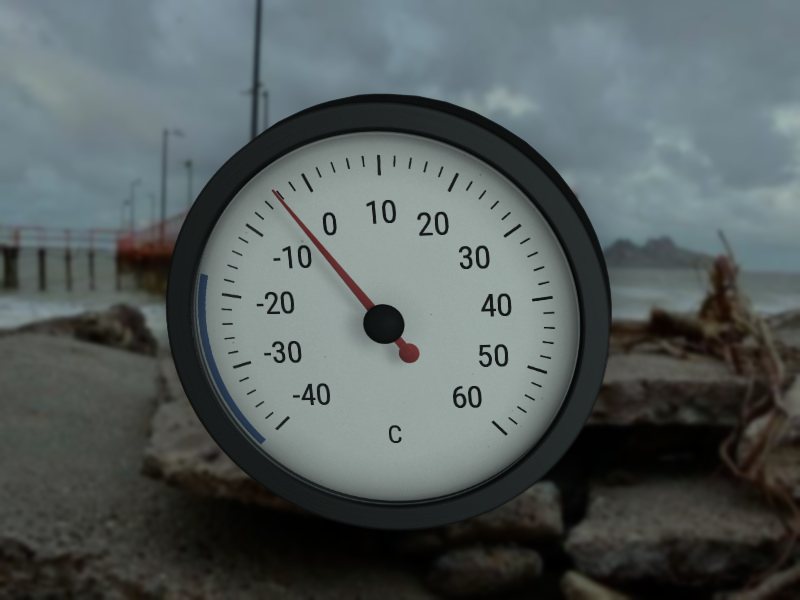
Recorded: value=-4 unit=°C
